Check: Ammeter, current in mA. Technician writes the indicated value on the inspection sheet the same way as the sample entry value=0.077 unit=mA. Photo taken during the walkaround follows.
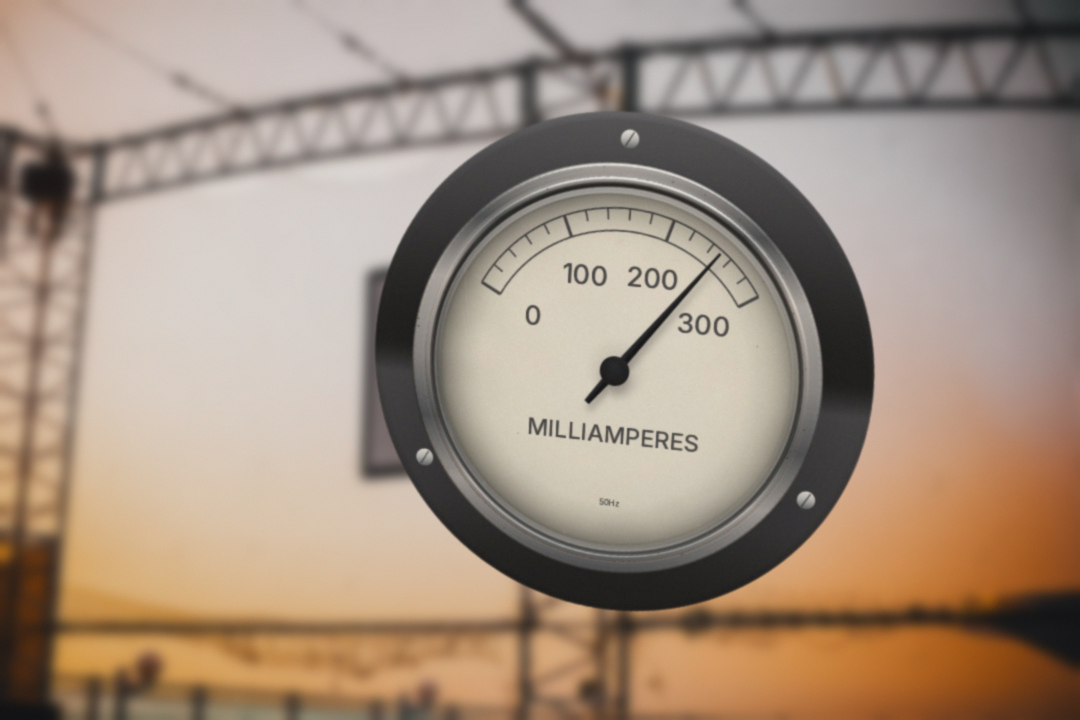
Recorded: value=250 unit=mA
